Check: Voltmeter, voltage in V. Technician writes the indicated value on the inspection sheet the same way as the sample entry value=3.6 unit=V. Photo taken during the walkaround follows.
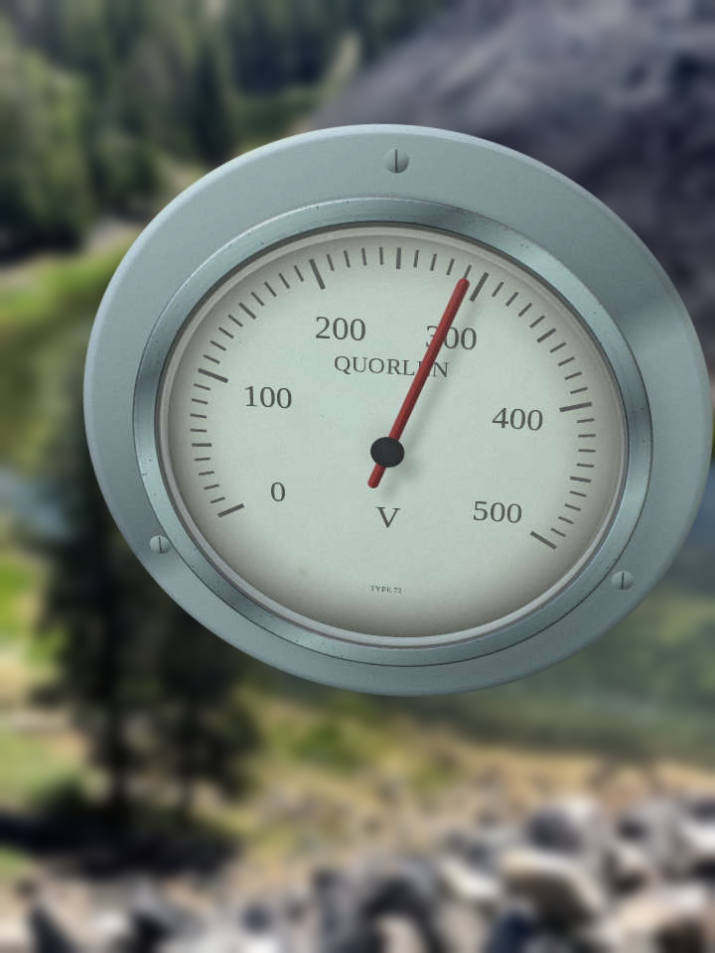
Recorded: value=290 unit=V
